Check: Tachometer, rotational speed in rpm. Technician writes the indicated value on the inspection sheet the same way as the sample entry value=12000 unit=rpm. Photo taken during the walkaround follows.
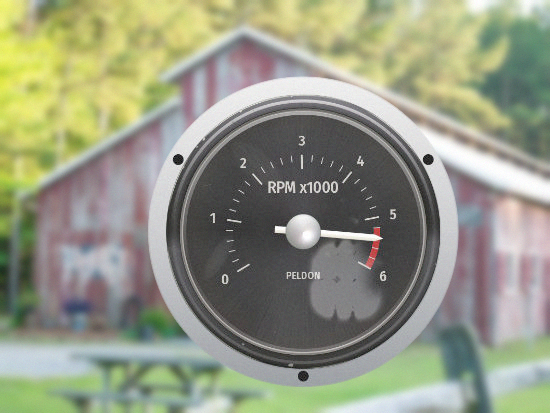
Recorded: value=5400 unit=rpm
